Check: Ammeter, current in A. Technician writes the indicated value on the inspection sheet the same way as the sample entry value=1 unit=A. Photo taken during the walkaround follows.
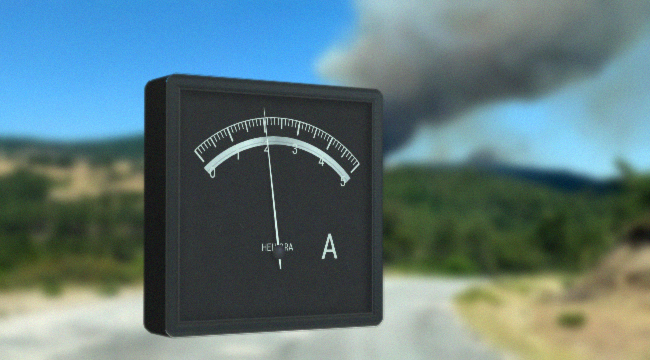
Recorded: value=2 unit=A
